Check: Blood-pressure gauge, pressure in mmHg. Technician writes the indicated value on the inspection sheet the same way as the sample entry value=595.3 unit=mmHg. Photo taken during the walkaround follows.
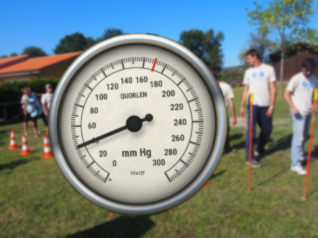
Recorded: value=40 unit=mmHg
